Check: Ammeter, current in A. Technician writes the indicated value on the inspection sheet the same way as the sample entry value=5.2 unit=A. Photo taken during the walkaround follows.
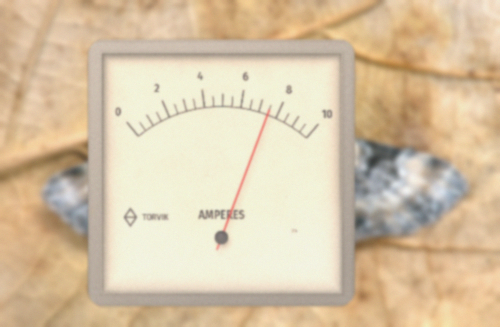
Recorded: value=7.5 unit=A
